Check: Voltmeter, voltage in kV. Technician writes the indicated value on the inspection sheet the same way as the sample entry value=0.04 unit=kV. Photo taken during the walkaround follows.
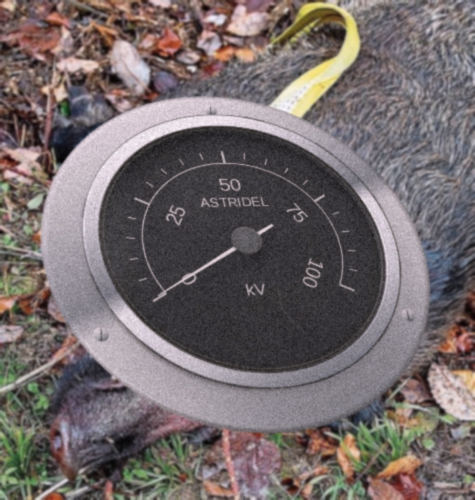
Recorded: value=0 unit=kV
